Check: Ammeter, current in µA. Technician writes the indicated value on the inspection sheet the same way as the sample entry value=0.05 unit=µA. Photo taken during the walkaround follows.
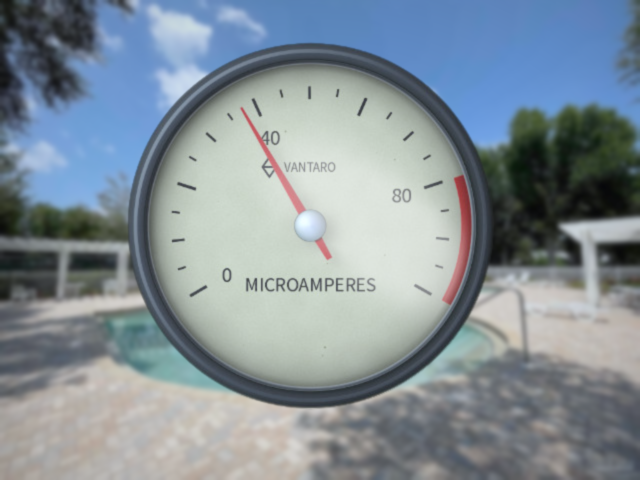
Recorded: value=37.5 unit=µA
